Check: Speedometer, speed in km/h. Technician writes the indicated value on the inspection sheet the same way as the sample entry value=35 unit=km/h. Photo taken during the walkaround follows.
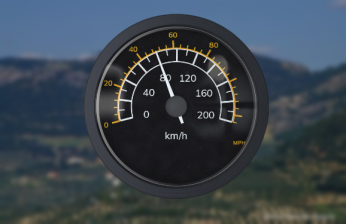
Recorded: value=80 unit=km/h
